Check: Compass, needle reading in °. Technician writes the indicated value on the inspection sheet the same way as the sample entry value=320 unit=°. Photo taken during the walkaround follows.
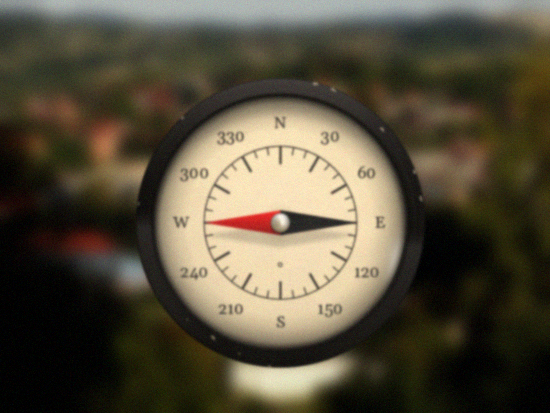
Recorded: value=270 unit=°
